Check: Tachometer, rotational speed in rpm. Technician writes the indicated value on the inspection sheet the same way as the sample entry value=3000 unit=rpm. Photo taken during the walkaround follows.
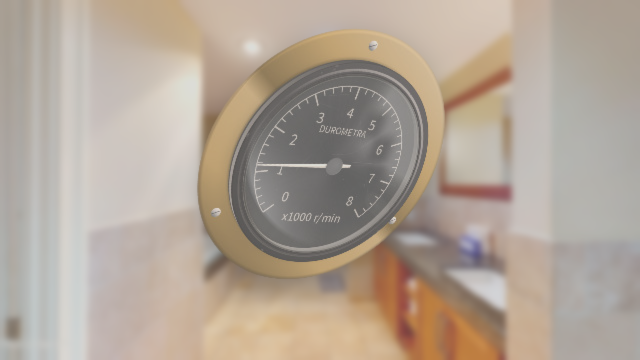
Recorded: value=1200 unit=rpm
